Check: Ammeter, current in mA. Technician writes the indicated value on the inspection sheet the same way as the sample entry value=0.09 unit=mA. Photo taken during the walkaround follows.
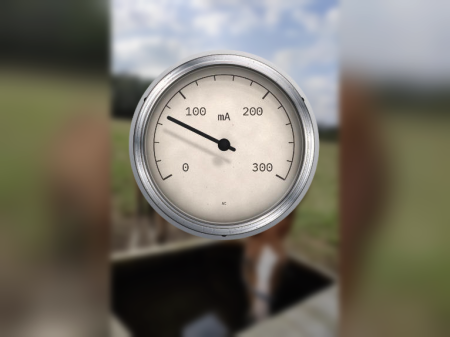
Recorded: value=70 unit=mA
